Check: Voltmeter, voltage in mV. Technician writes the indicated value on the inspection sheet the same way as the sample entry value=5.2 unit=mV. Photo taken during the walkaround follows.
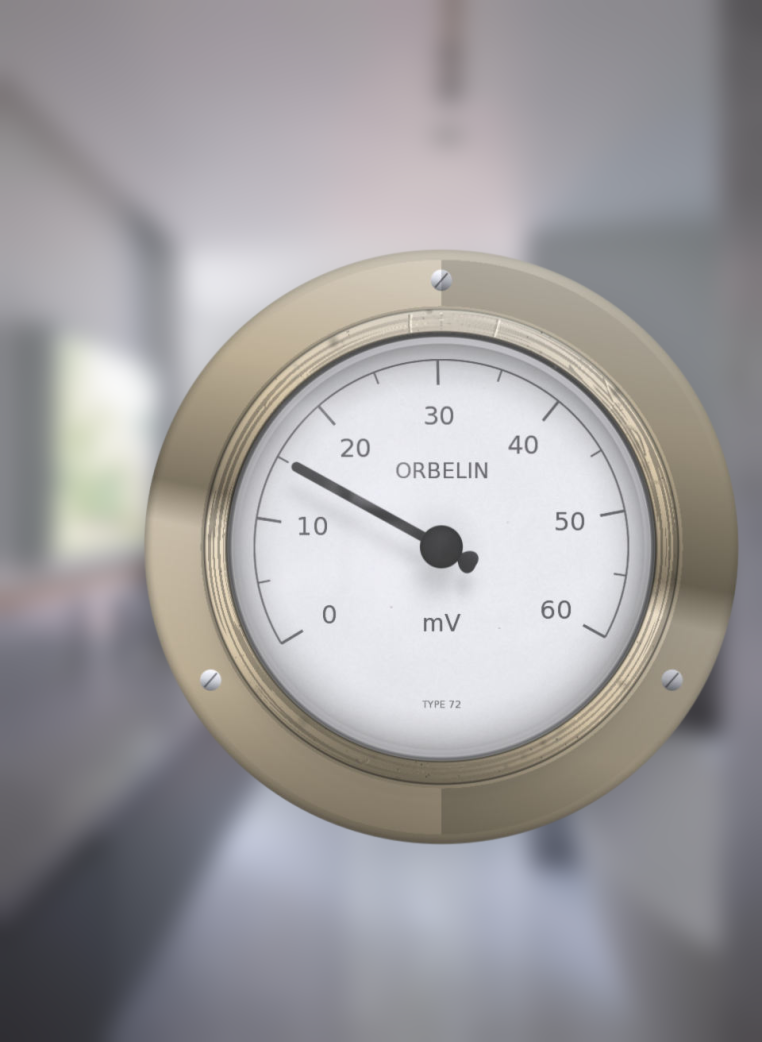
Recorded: value=15 unit=mV
